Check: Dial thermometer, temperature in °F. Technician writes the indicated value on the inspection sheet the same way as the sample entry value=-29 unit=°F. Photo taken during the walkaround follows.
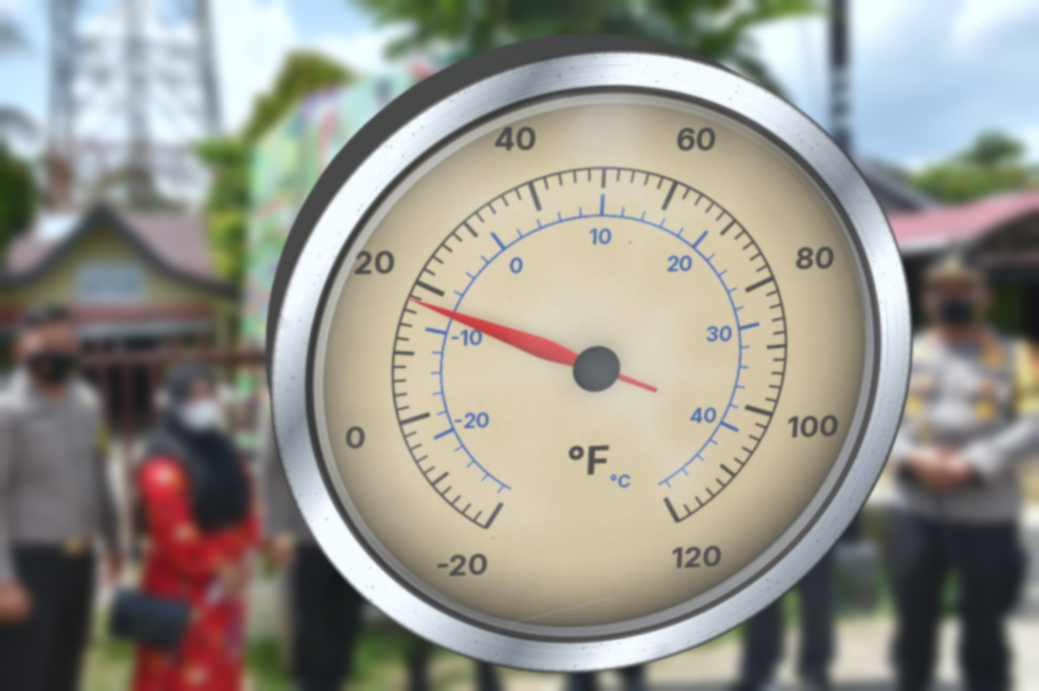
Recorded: value=18 unit=°F
